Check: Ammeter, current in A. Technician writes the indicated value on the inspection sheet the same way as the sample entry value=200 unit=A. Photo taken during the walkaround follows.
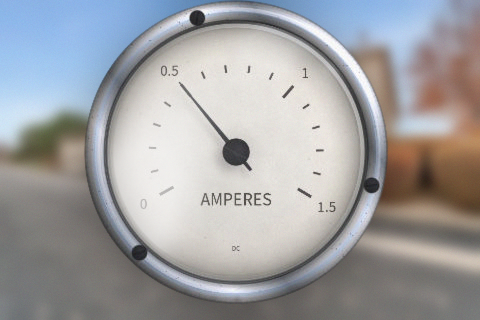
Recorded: value=0.5 unit=A
